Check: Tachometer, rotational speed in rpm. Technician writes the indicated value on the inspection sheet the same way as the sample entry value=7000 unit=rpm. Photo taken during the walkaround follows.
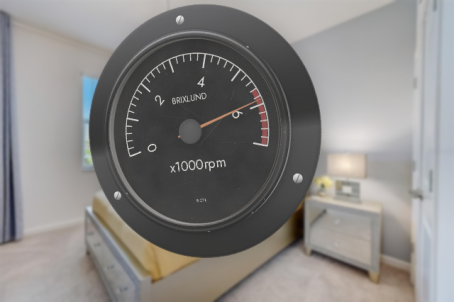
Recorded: value=5900 unit=rpm
